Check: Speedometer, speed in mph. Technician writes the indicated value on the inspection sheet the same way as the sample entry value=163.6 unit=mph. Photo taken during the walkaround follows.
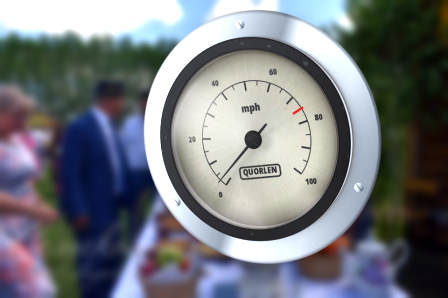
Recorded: value=2.5 unit=mph
